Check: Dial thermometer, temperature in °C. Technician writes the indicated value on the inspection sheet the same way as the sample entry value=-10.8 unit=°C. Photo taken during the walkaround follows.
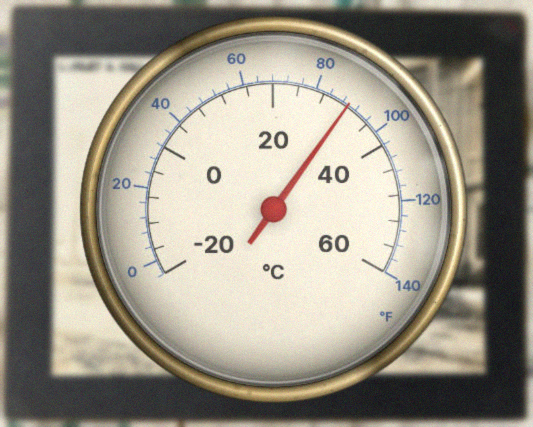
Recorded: value=32 unit=°C
